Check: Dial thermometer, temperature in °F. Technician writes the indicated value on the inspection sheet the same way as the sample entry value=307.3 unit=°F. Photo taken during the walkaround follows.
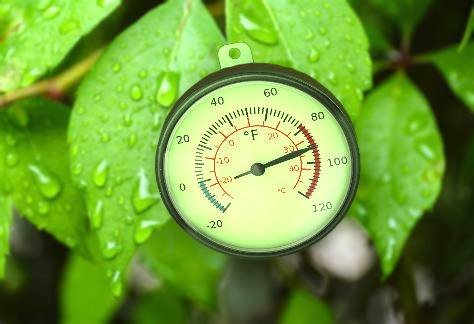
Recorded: value=90 unit=°F
